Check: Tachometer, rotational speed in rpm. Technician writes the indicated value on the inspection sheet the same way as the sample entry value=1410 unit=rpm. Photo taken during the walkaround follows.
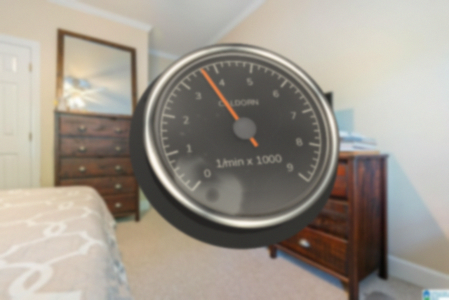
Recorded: value=3600 unit=rpm
